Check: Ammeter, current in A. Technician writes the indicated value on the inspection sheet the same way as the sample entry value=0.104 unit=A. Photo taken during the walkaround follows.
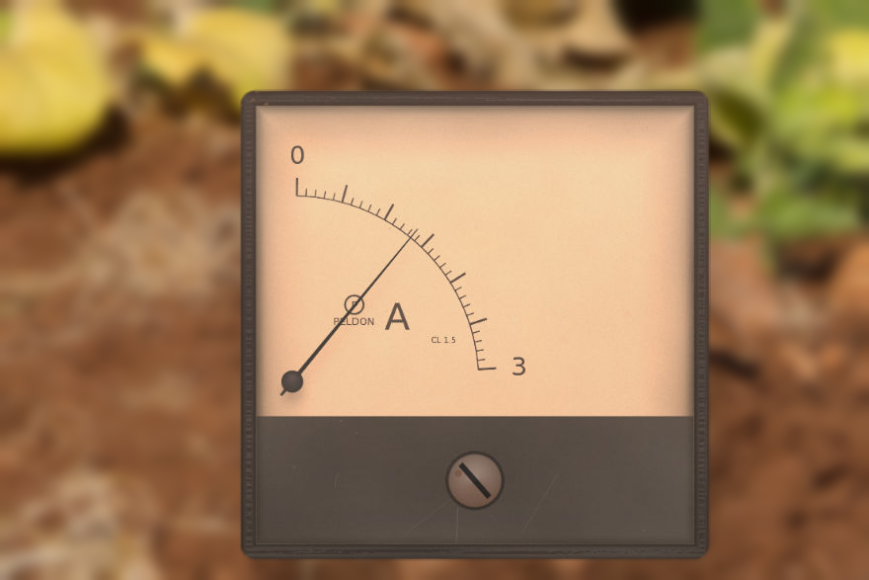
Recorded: value=1.35 unit=A
